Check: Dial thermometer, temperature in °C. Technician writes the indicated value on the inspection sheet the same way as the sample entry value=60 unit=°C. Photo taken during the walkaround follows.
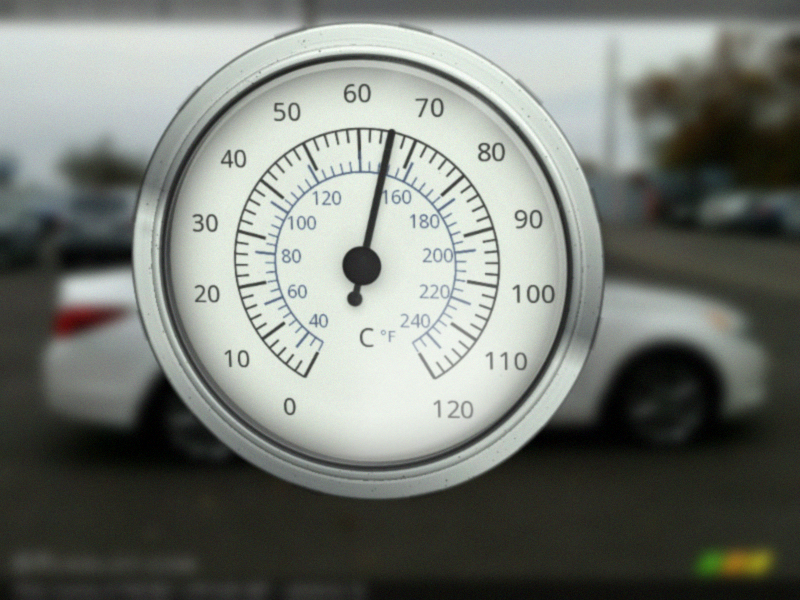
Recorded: value=66 unit=°C
